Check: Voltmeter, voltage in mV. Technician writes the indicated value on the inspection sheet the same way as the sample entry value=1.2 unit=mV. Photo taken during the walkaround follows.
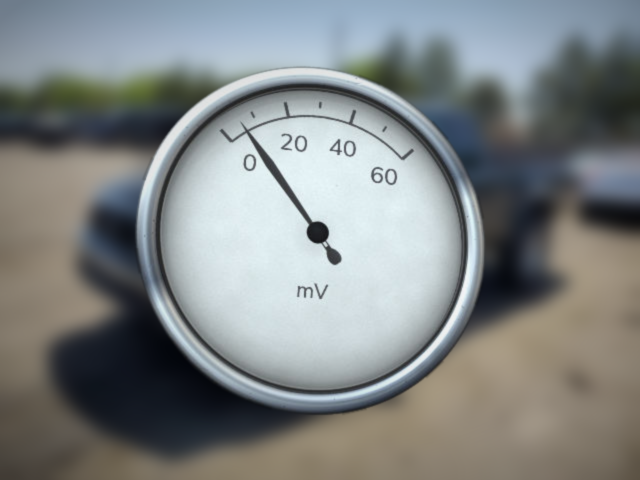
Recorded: value=5 unit=mV
